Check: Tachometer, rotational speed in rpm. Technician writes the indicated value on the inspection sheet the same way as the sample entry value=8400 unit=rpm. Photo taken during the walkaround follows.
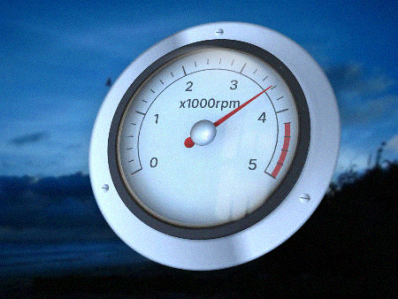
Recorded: value=3600 unit=rpm
